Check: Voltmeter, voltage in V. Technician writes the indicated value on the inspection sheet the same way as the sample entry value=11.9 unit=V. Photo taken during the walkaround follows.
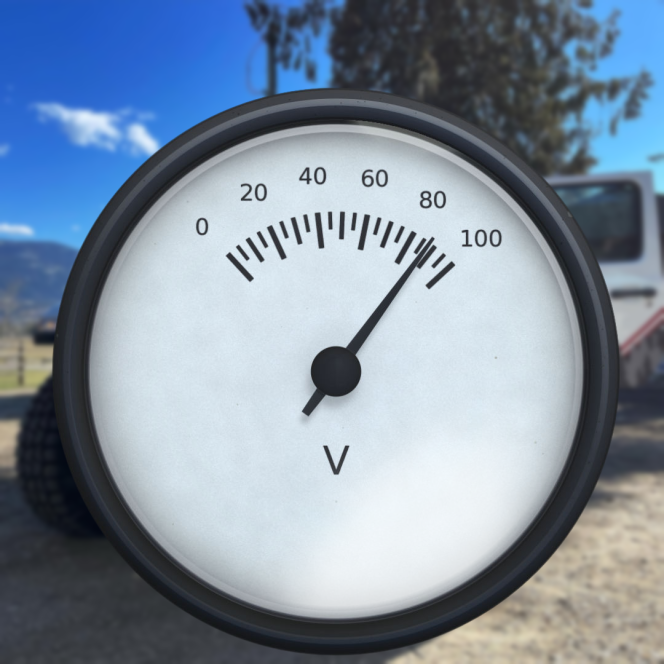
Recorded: value=87.5 unit=V
